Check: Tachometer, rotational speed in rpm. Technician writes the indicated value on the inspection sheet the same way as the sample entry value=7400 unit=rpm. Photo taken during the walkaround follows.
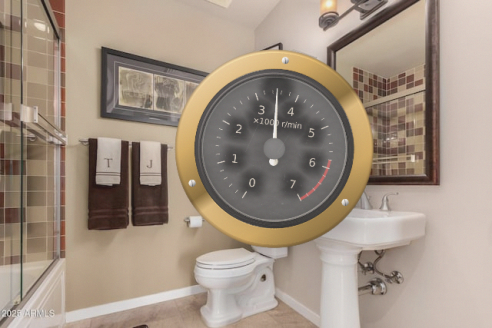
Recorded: value=3500 unit=rpm
